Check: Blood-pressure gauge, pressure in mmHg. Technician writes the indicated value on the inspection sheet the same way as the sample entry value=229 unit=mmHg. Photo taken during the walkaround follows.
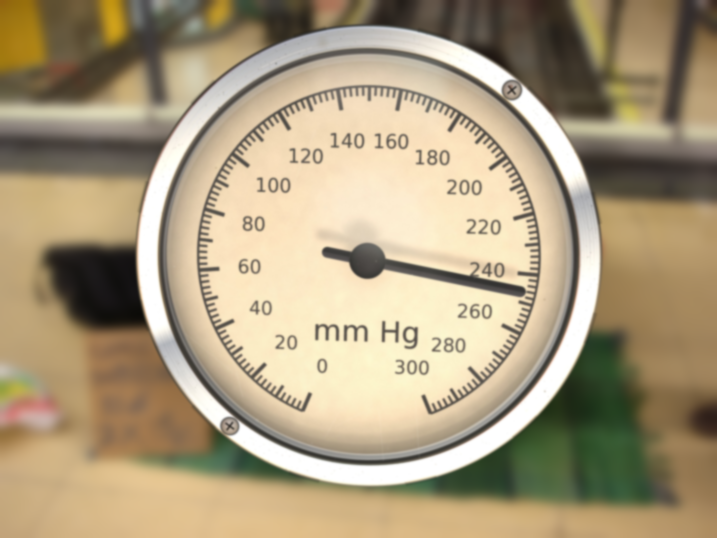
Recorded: value=246 unit=mmHg
